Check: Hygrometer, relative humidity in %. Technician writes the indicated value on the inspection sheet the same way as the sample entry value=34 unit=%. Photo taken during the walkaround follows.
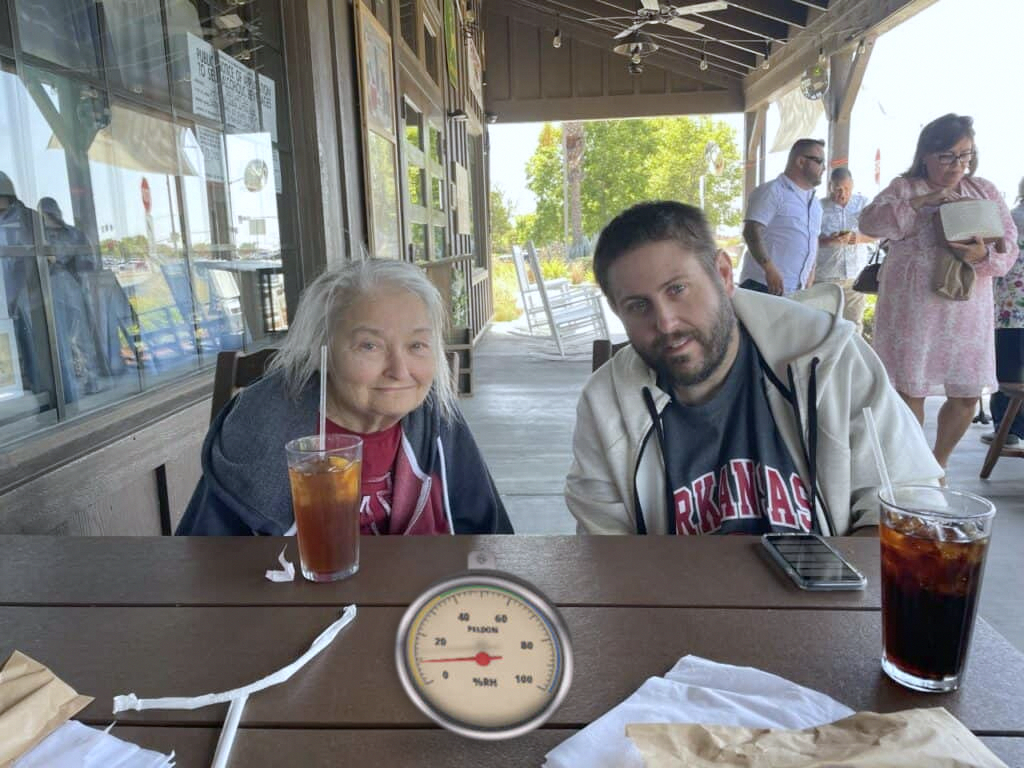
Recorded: value=10 unit=%
